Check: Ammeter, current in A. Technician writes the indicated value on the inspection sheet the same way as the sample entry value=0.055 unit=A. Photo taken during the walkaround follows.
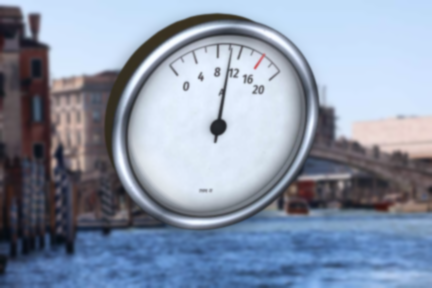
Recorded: value=10 unit=A
